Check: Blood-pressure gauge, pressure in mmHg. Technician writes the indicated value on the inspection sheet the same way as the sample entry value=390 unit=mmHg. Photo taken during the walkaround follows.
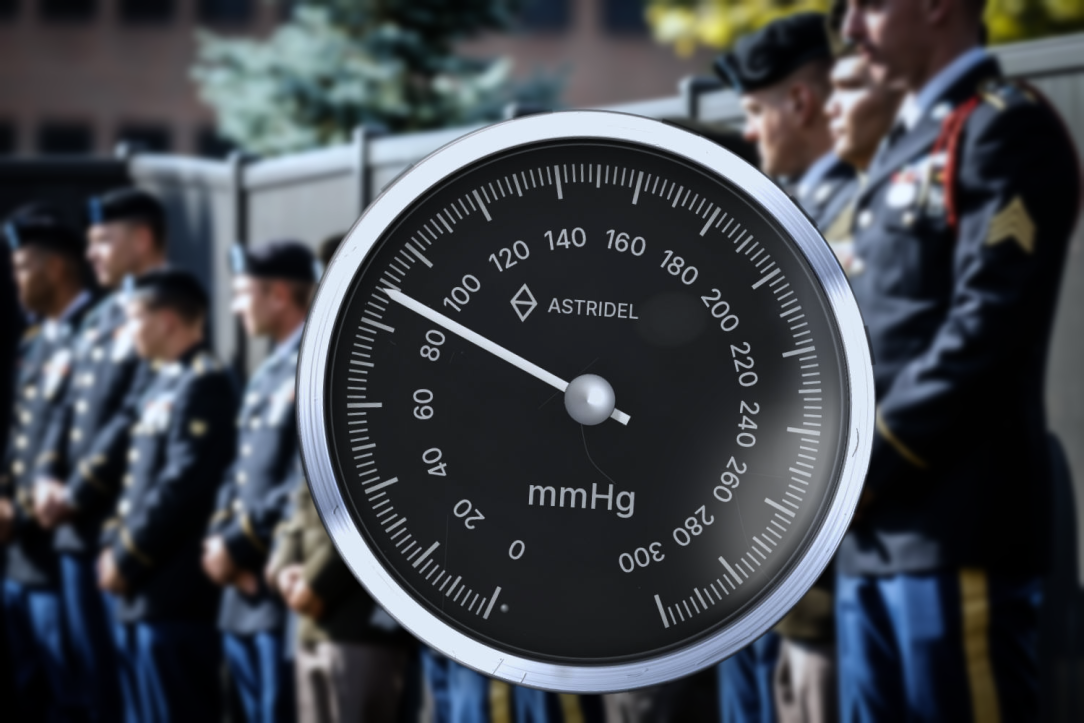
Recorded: value=88 unit=mmHg
